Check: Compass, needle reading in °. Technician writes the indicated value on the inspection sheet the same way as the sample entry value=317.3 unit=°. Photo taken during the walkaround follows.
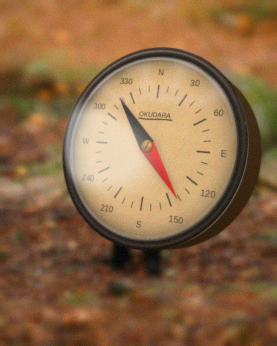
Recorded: value=140 unit=°
